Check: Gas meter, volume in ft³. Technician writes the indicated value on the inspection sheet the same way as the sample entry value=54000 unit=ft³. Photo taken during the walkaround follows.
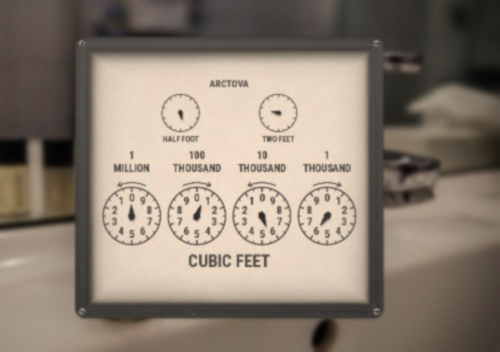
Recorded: value=5600 unit=ft³
